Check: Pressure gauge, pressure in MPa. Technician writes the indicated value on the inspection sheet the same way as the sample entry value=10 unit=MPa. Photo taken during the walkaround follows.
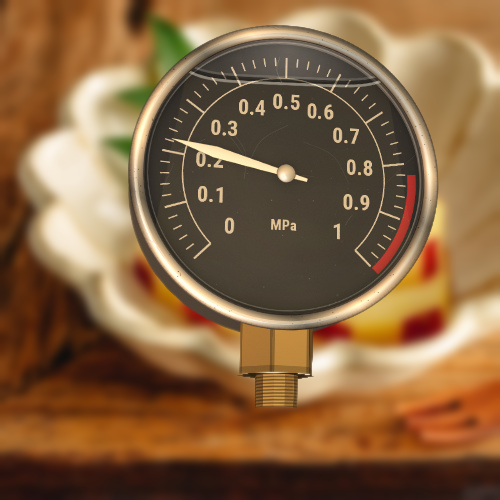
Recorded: value=0.22 unit=MPa
